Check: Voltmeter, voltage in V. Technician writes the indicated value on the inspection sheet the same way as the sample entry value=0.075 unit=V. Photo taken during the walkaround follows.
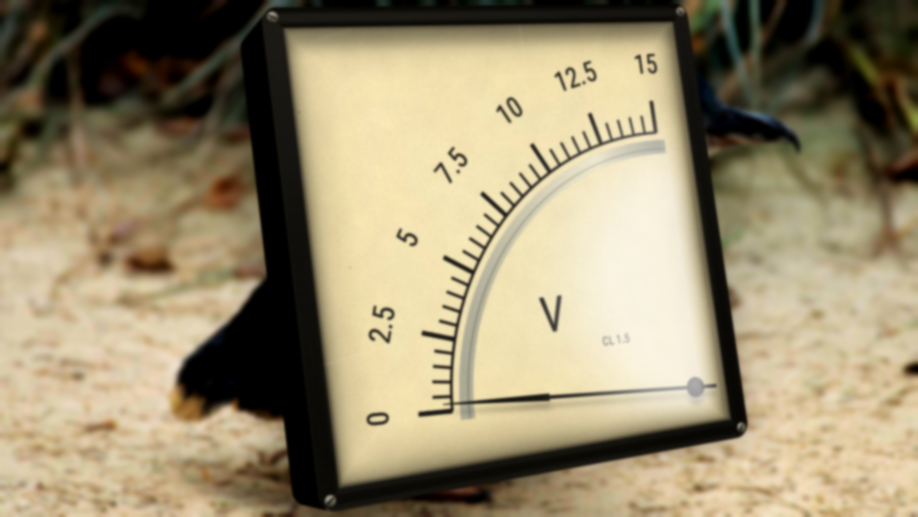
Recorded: value=0.25 unit=V
